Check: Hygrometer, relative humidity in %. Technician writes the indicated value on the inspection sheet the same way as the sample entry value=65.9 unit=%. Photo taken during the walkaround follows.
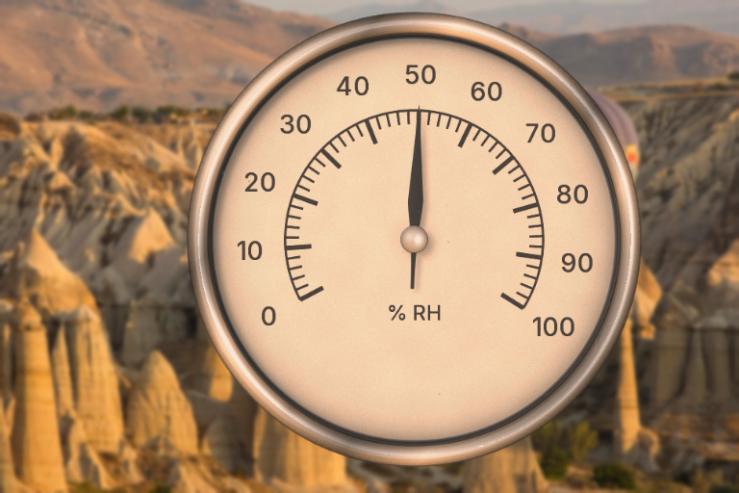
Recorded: value=50 unit=%
